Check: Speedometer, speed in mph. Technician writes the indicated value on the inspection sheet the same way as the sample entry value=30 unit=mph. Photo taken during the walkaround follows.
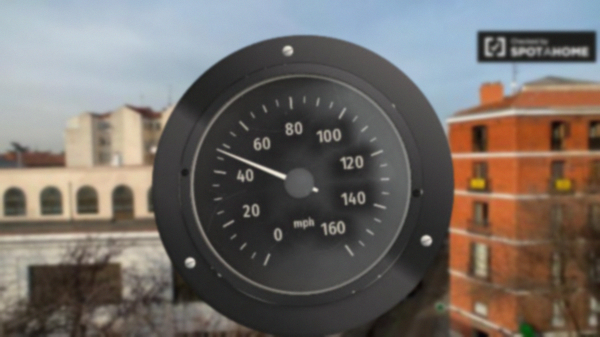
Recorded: value=47.5 unit=mph
